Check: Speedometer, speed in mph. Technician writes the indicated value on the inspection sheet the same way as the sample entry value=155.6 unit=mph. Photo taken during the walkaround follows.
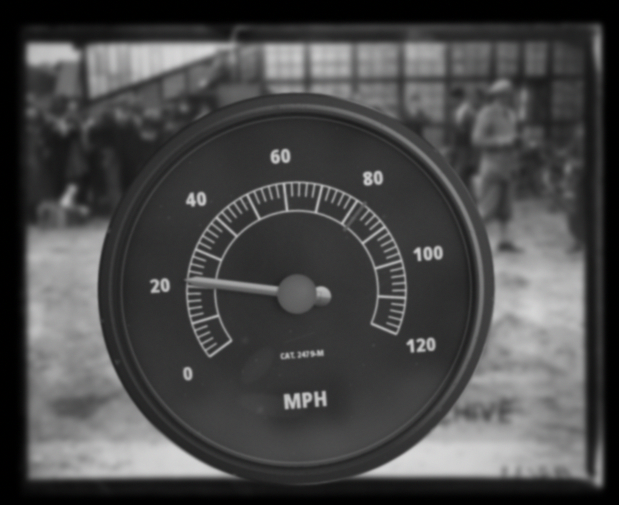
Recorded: value=22 unit=mph
